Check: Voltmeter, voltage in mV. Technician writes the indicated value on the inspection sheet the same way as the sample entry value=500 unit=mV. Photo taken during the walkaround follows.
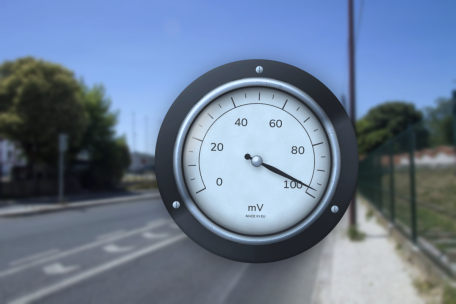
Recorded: value=97.5 unit=mV
